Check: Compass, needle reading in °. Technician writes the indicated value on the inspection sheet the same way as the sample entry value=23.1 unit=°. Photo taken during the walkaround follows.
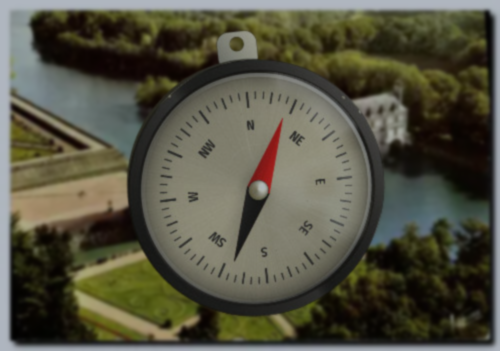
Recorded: value=25 unit=°
